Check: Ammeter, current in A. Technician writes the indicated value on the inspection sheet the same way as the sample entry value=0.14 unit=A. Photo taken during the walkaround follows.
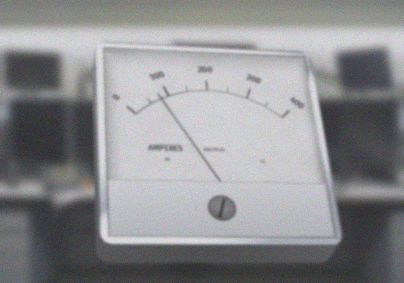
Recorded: value=75 unit=A
